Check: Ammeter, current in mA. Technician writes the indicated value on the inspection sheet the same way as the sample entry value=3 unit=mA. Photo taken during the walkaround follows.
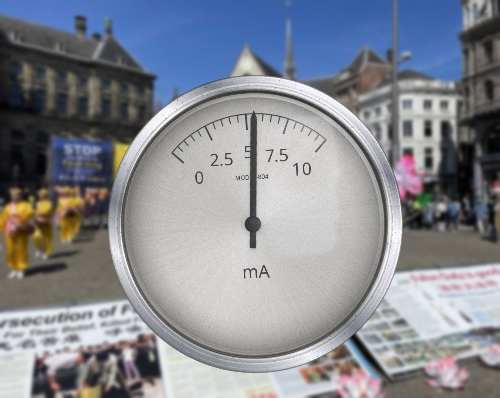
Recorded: value=5.5 unit=mA
